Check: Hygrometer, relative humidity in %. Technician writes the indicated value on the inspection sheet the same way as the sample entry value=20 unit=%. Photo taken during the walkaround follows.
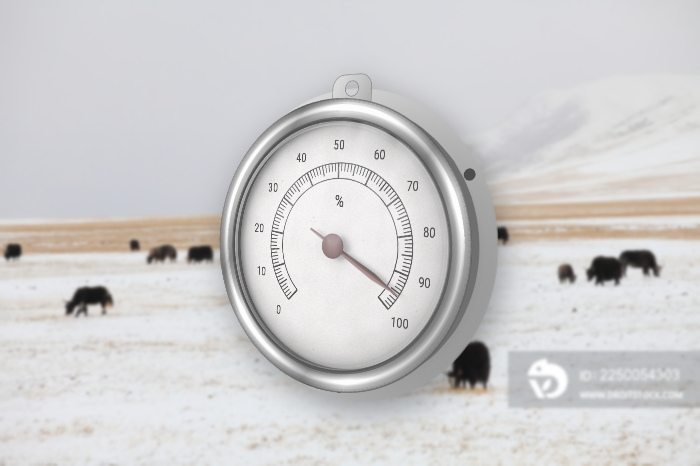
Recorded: value=95 unit=%
